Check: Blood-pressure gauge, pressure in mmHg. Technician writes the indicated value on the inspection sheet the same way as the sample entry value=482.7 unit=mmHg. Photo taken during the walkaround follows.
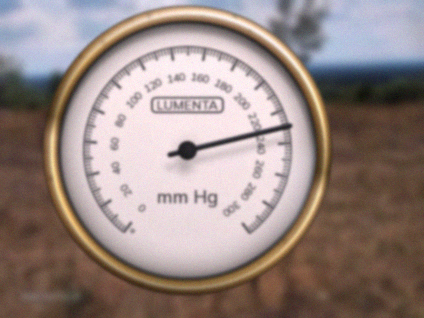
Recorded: value=230 unit=mmHg
